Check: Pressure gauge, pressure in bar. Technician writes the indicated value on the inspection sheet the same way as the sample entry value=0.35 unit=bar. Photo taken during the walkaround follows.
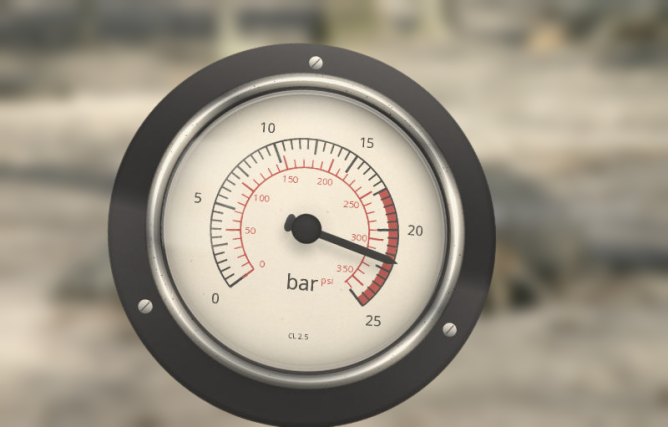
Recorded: value=22 unit=bar
